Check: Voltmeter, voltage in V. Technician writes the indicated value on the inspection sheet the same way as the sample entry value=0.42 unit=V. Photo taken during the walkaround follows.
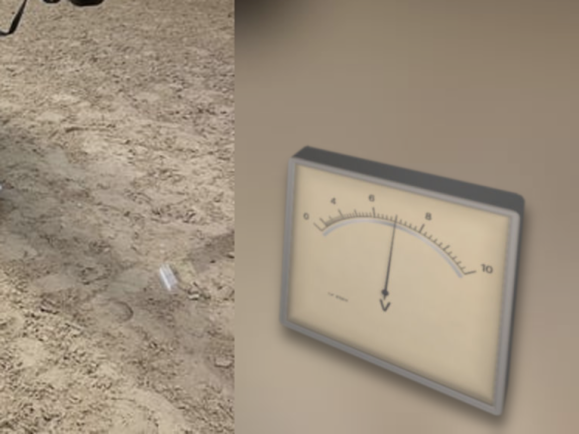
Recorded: value=7 unit=V
